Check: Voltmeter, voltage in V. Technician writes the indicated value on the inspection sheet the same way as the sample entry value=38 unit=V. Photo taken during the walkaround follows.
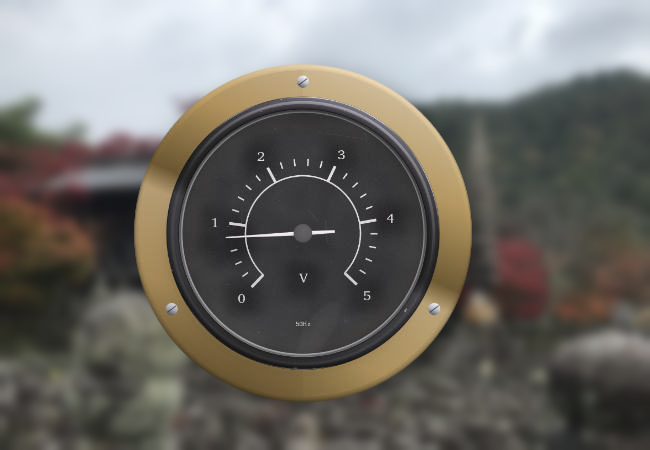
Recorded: value=0.8 unit=V
